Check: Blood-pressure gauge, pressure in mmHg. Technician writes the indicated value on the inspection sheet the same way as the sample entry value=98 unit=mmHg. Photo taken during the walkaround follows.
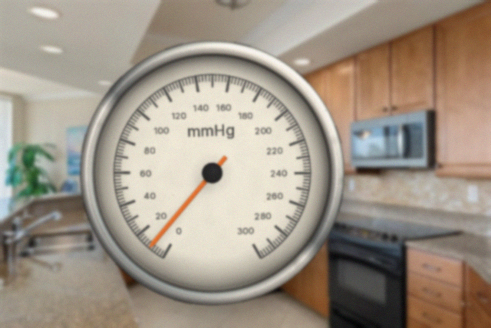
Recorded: value=10 unit=mmHg
